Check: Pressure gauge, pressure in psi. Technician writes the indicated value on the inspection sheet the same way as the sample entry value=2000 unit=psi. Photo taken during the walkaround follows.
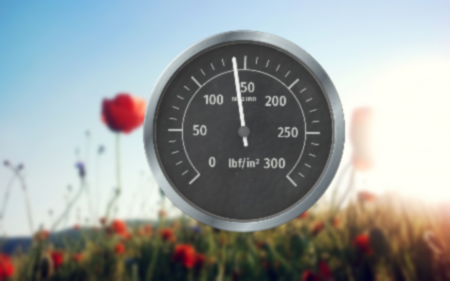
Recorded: value=140 unit=psi
